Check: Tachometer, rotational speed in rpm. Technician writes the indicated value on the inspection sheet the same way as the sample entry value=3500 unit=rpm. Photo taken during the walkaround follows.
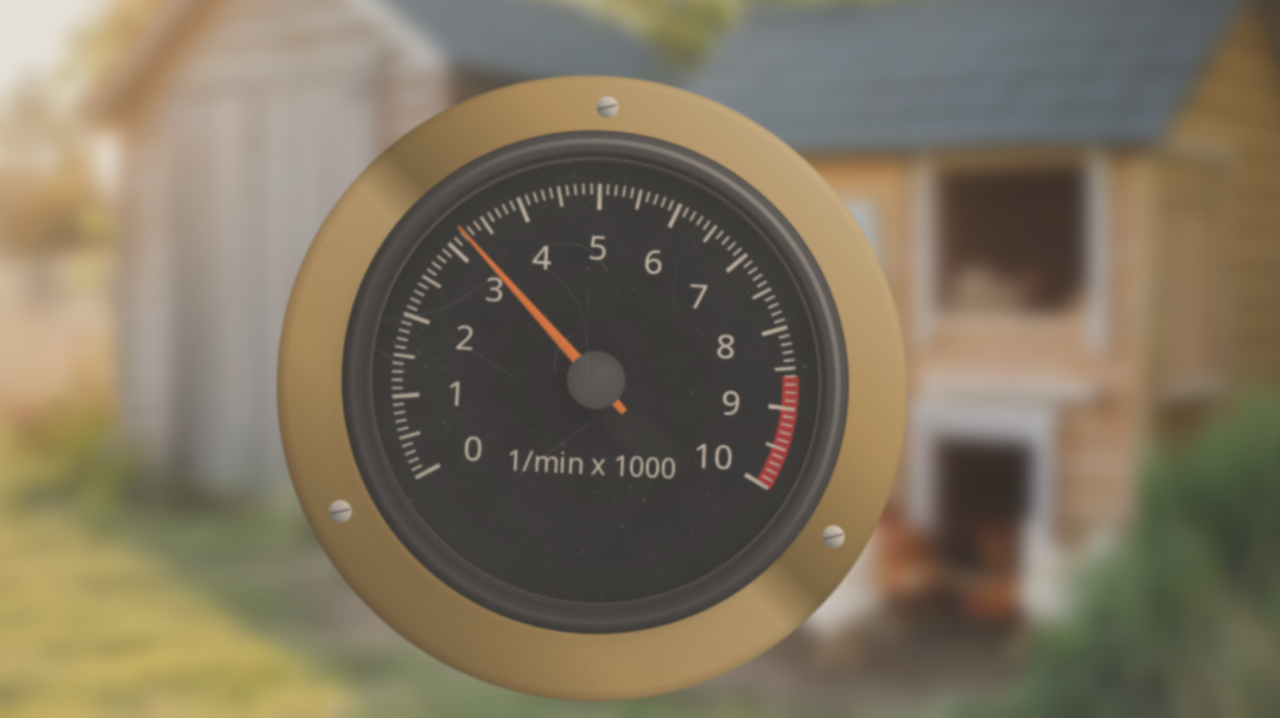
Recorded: value=3200 unit=rpm
